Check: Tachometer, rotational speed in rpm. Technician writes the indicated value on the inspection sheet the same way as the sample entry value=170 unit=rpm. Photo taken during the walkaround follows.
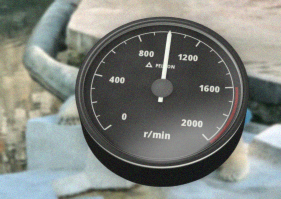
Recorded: value=1000 unit=rpm
